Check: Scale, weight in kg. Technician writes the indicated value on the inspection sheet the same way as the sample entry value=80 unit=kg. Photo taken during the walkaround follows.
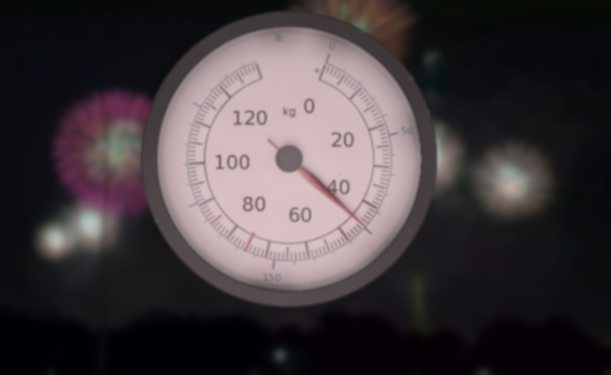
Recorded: value=45 unit=kg
